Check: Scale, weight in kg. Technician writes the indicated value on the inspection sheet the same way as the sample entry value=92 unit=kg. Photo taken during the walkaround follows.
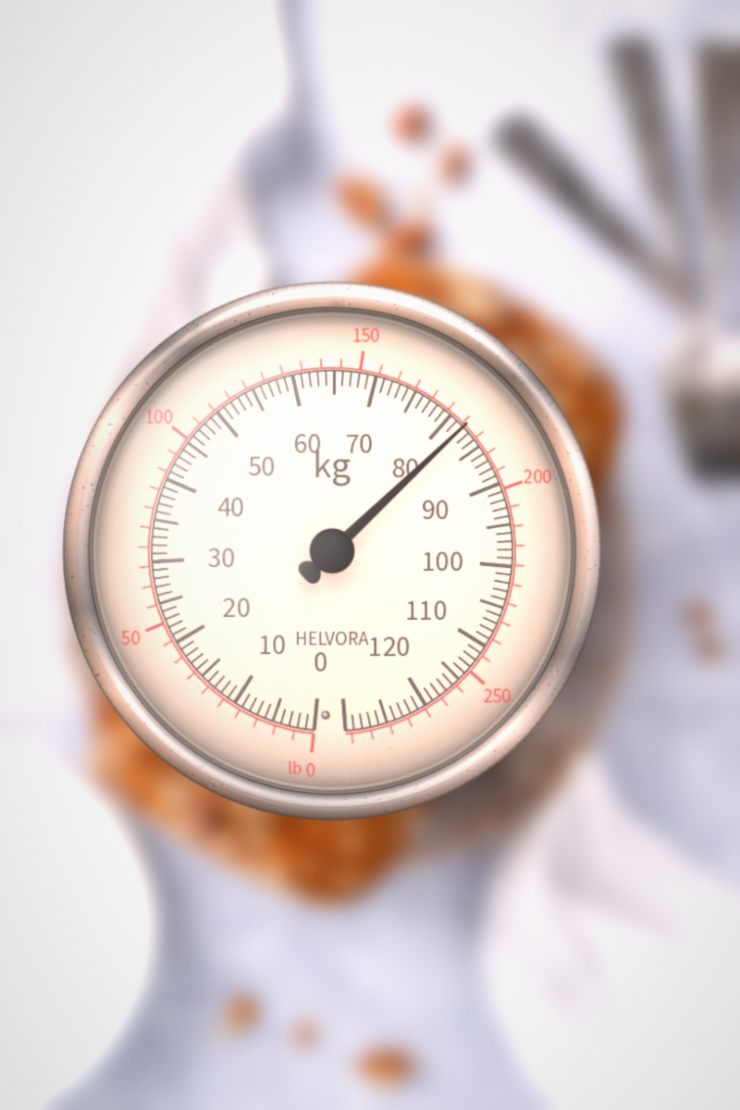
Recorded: value=82 unit=kg
